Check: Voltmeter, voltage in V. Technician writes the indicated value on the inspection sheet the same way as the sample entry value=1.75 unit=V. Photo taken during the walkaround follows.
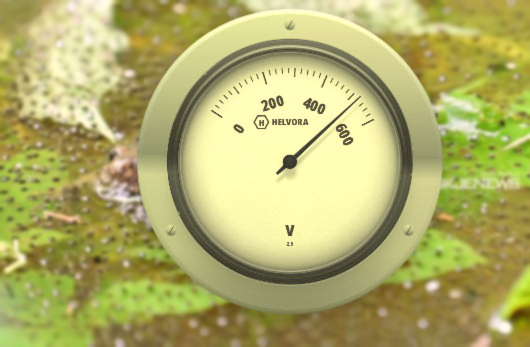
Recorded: value=520 unit=V
